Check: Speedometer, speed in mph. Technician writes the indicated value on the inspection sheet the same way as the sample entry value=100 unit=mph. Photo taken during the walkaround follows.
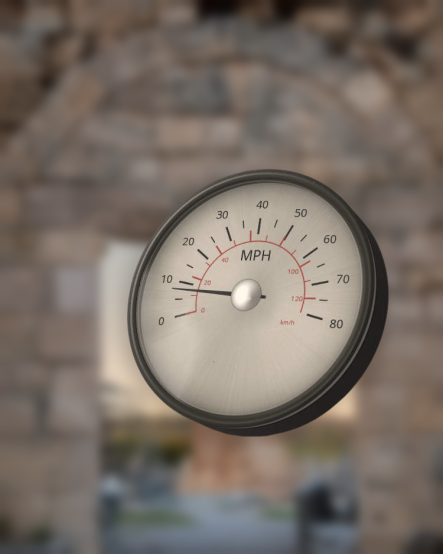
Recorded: value=7.5 unit=mph
